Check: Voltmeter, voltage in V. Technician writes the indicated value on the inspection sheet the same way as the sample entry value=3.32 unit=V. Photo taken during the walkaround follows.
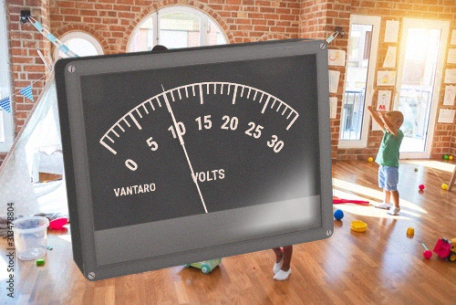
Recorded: value=10 unit=V
